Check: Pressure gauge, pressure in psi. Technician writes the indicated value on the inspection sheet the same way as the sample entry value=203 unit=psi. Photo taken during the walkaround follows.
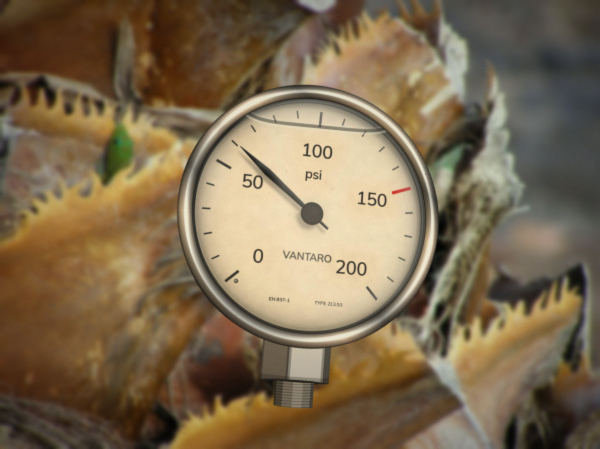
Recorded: value=60 unit=psi
